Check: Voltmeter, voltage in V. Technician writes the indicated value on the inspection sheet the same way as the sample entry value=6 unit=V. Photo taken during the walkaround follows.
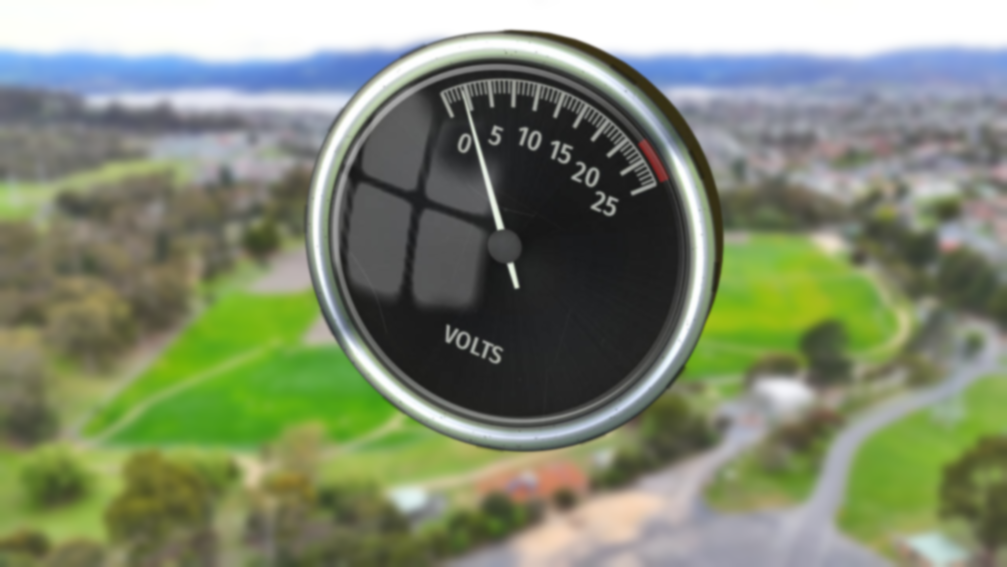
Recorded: value=2.5 unit=V
